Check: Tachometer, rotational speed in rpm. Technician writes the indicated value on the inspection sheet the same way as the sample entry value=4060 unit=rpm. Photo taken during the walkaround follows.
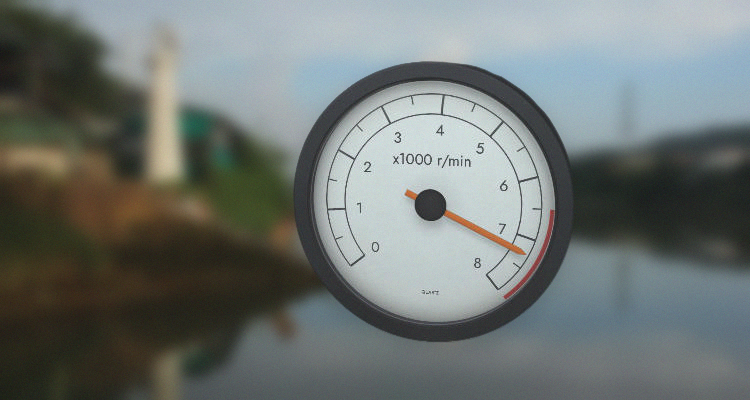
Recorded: value=7250 unit=rpm
